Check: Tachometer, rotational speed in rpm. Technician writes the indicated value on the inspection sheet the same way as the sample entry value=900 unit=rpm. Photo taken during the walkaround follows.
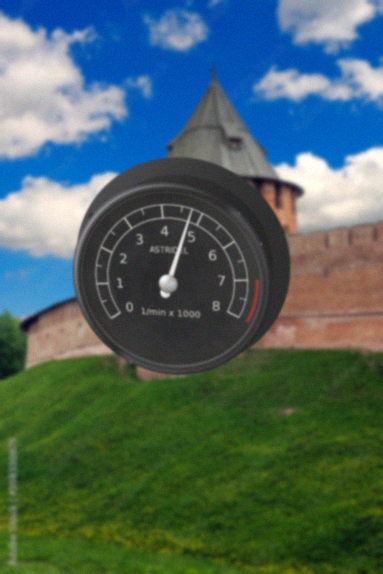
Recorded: value=4750 unit=rpm
